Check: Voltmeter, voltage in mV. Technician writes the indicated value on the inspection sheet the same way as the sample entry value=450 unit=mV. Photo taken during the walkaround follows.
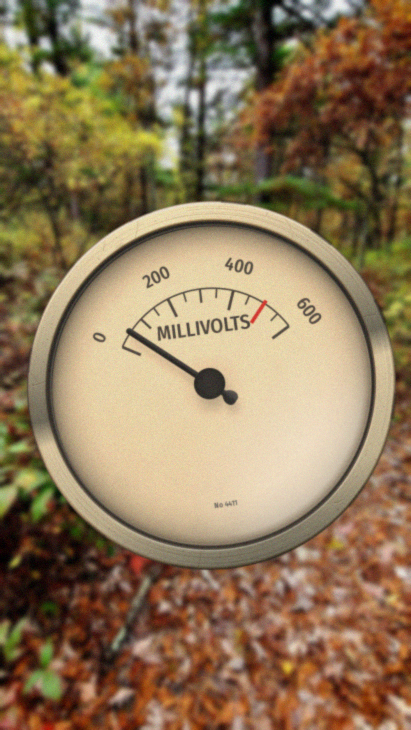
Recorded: value=50 unit=mV
